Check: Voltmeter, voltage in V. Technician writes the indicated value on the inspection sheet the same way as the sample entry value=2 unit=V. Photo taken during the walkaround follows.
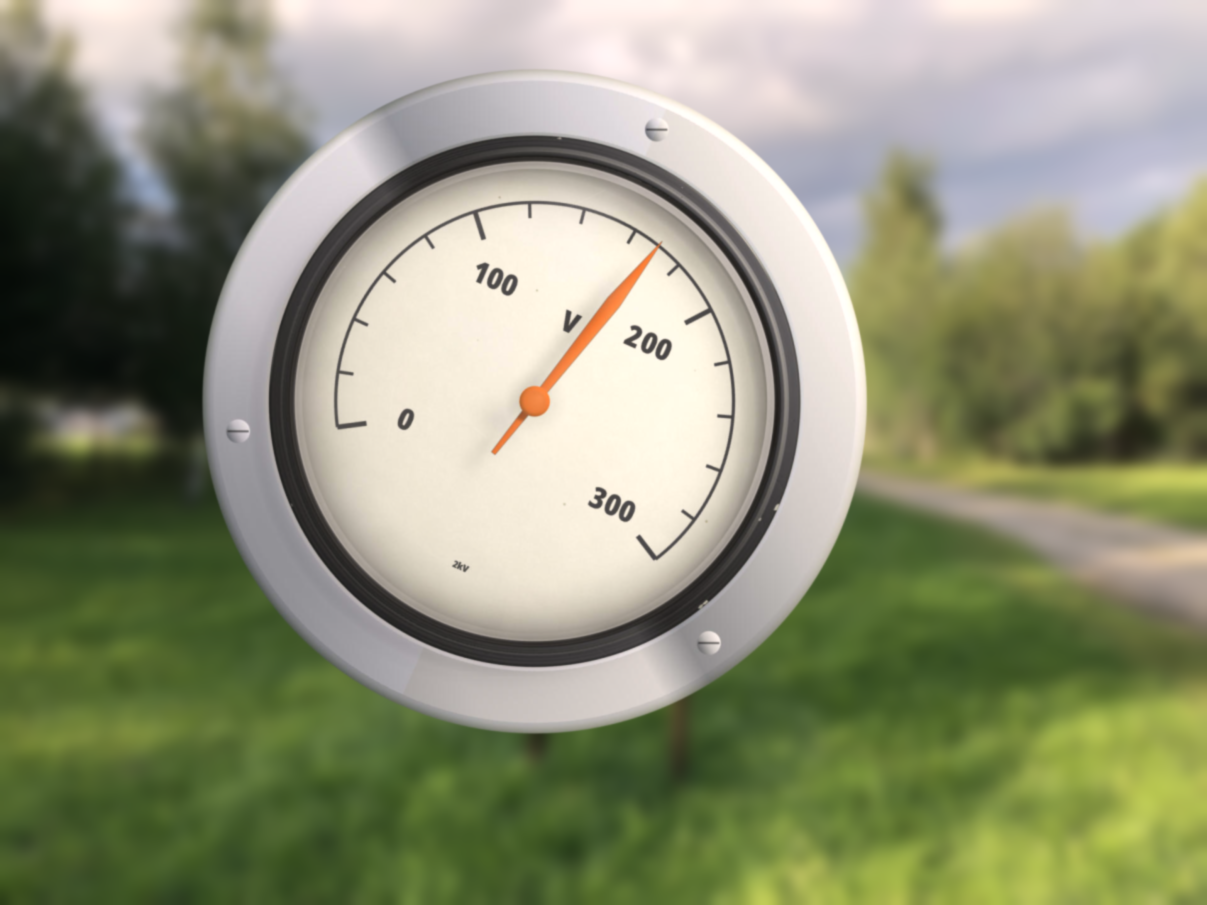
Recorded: value=170 unit=V
